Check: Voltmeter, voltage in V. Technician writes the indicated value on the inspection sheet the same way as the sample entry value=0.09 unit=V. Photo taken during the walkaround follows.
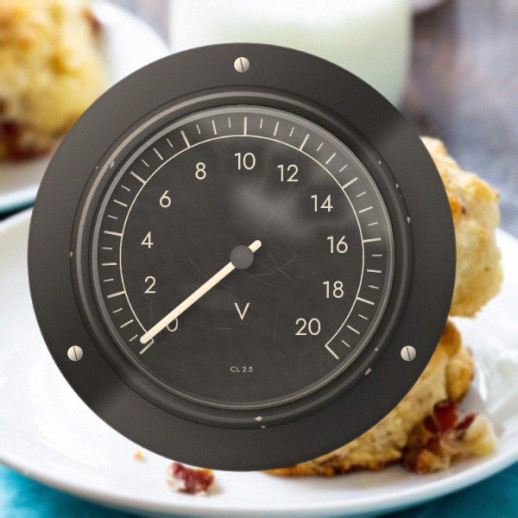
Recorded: value=0.25 unit=V
